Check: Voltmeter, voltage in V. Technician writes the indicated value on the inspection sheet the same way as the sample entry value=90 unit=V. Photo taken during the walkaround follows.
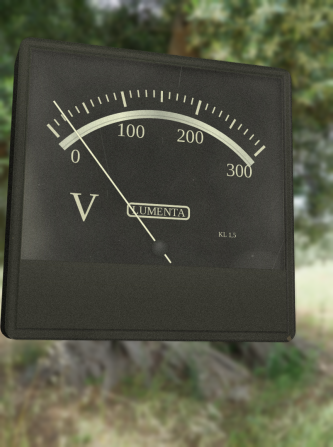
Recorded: value=20 unit=V
